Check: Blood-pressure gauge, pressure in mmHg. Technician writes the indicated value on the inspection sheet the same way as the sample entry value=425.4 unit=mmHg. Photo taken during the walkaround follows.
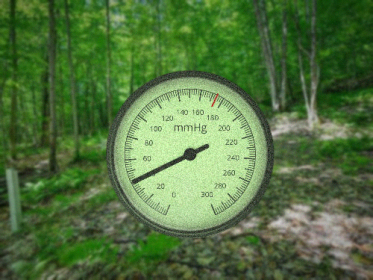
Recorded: value=40 unit=mmHg
